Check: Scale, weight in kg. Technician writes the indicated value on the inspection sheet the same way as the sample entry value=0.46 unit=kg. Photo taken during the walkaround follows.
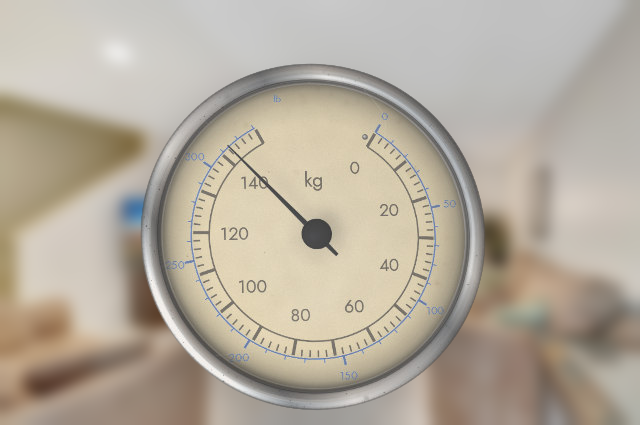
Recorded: value=142 unit=kg
